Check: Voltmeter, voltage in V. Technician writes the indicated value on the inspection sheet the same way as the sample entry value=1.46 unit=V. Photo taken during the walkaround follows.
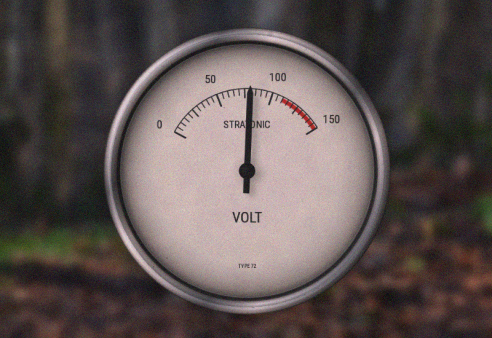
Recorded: value=80 unit=V
